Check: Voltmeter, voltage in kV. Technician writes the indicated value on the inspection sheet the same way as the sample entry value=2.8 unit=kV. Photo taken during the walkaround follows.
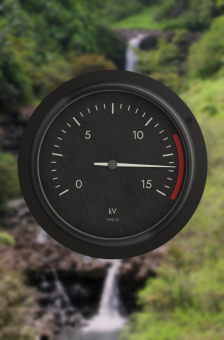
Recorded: value=13.25 unit=kV
